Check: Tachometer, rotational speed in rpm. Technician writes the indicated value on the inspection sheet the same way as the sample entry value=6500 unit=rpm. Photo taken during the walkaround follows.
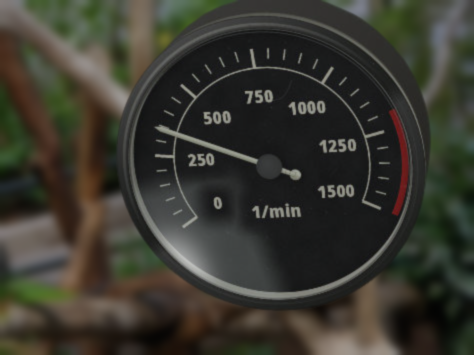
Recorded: value=350 unit=rpm
